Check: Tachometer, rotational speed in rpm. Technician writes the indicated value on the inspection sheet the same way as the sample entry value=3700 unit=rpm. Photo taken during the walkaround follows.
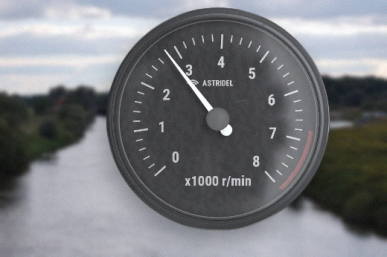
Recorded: value=2800 unit=rpm
